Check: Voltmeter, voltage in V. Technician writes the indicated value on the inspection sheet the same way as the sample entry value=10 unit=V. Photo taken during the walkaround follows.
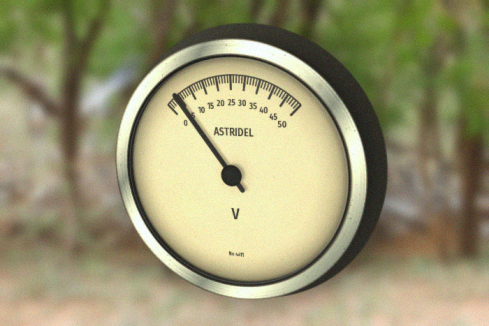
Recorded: value=5 unit=V
